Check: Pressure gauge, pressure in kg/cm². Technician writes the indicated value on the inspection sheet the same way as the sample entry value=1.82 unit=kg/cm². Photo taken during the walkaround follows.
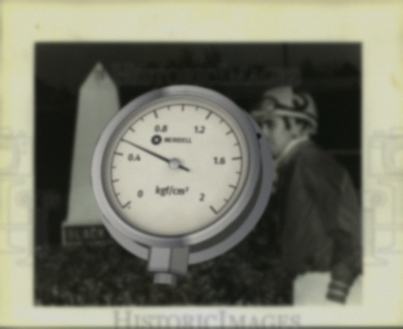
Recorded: value=0.5 unit=kg/cm²
